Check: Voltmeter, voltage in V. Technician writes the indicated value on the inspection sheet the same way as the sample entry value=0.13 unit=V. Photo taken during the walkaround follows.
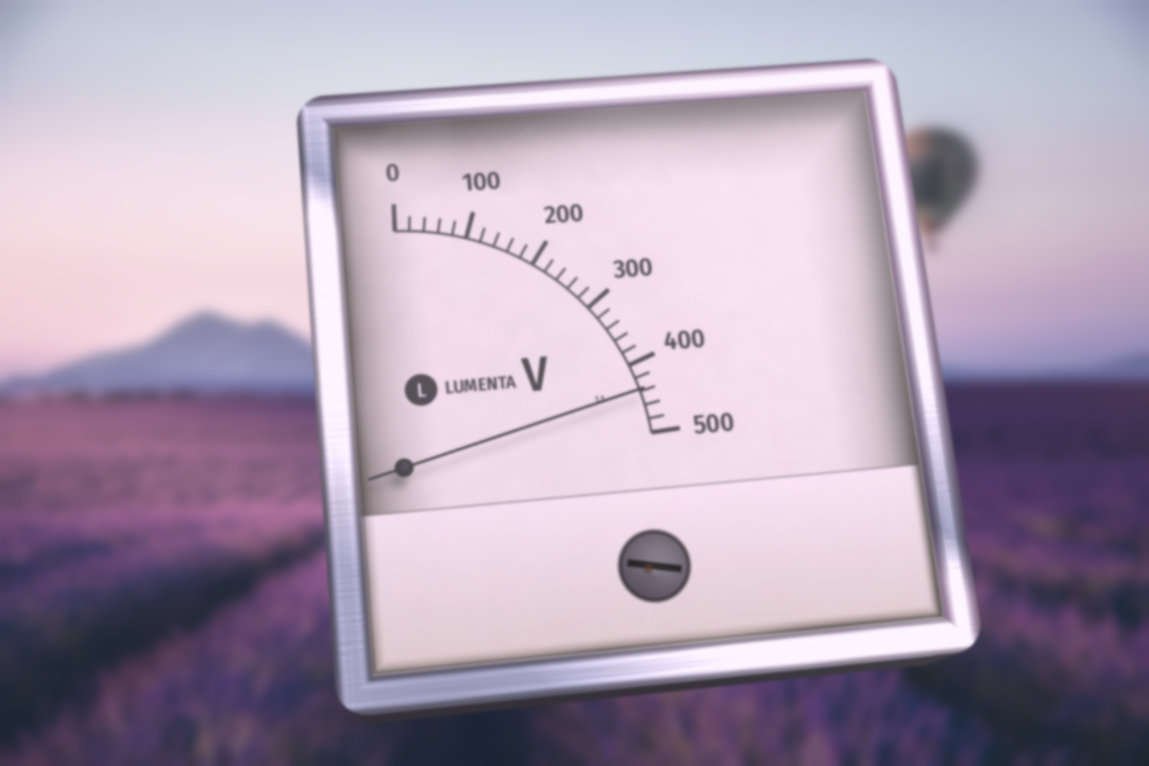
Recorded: value=440 unit=V
